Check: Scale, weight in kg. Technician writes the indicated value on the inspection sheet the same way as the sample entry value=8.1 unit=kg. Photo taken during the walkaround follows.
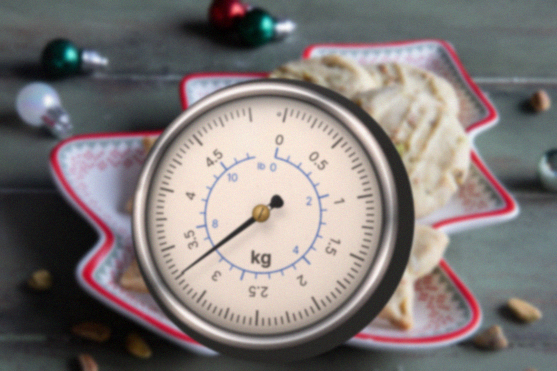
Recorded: value=3.25 unit=kg
